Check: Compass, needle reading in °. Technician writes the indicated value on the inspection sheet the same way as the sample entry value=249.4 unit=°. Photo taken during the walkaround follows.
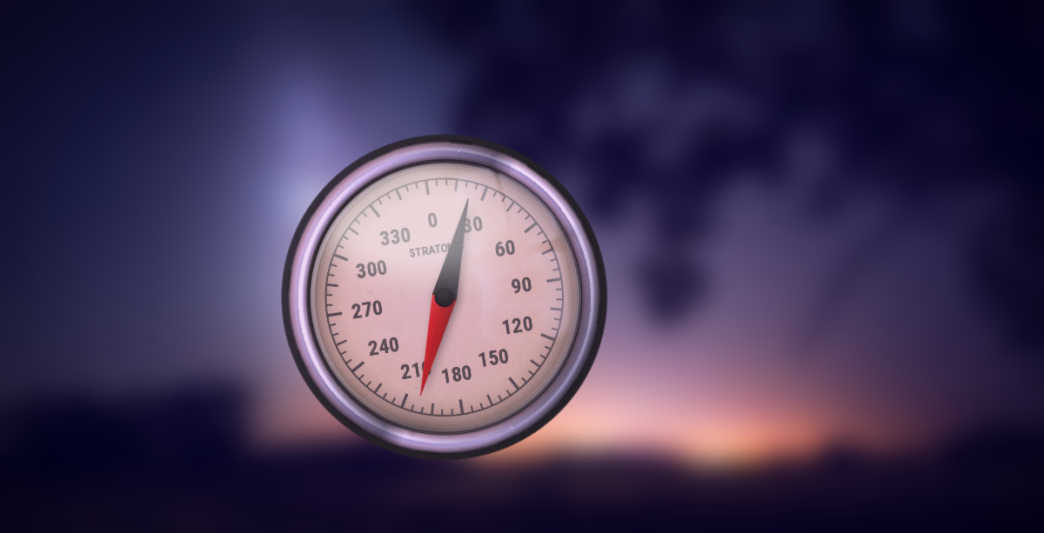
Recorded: value=202.5 unit=°
